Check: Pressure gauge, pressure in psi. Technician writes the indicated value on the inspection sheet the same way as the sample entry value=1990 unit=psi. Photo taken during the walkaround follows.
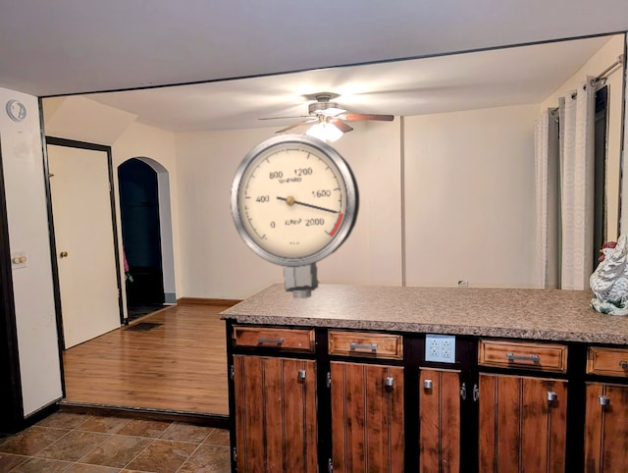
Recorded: value=1800 unit=psi
